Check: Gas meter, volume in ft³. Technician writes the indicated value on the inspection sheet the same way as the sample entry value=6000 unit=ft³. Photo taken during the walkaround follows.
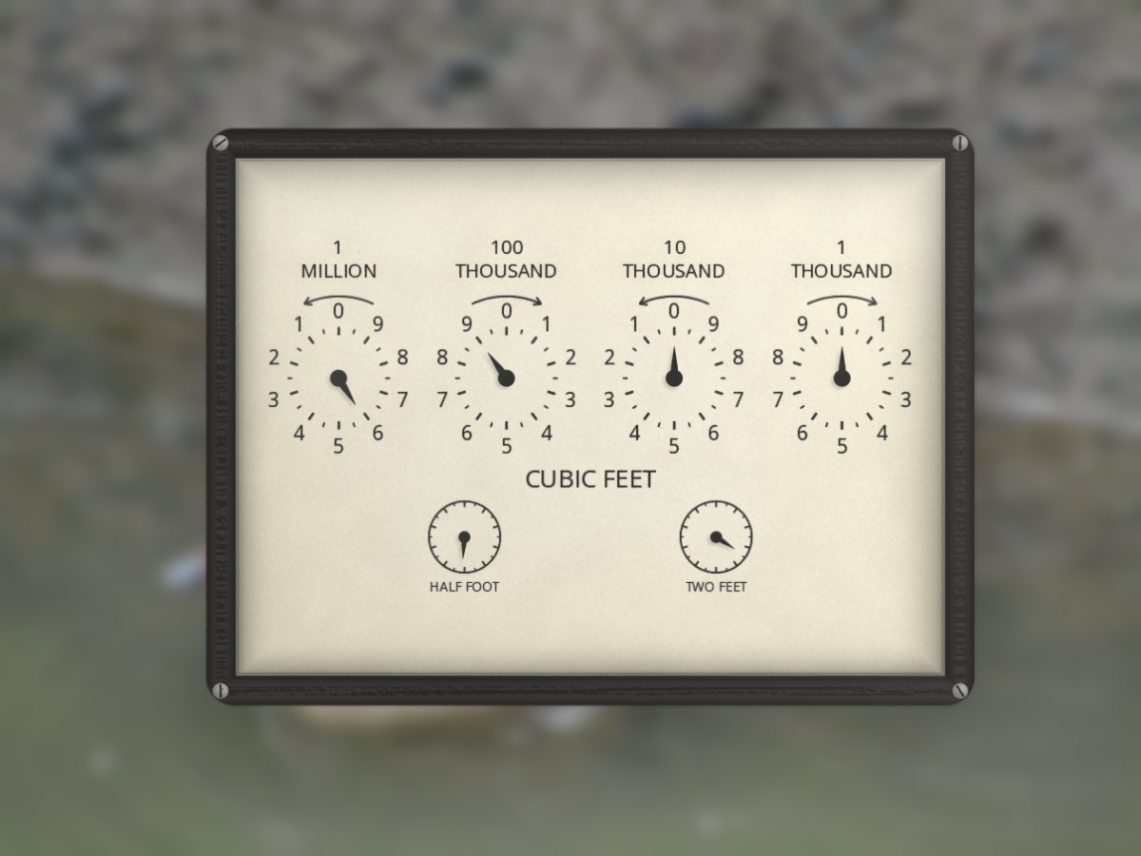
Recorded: value=590000 unit=ft³
